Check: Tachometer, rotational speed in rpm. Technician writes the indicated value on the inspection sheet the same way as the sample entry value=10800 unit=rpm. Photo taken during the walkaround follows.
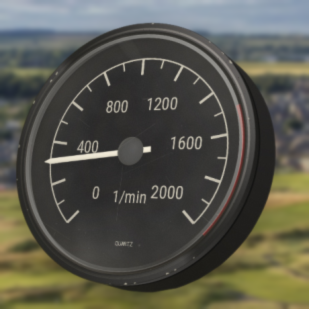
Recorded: value=300 unit=rpm
